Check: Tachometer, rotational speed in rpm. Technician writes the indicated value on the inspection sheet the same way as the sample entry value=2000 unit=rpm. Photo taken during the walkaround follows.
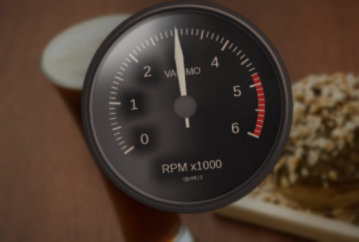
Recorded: value=3000 unit=rpm
